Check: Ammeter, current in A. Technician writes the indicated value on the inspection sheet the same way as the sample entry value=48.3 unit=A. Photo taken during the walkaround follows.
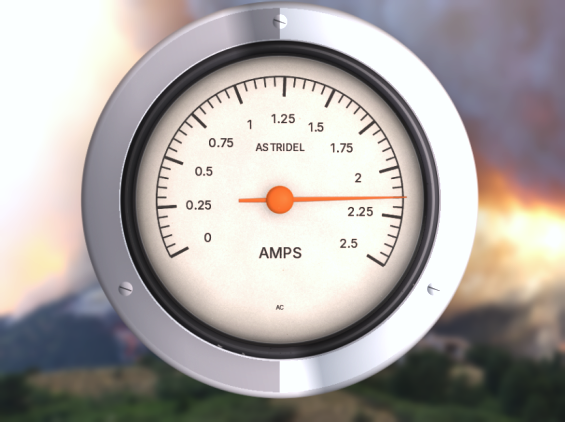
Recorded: value=2.15 unit=A
